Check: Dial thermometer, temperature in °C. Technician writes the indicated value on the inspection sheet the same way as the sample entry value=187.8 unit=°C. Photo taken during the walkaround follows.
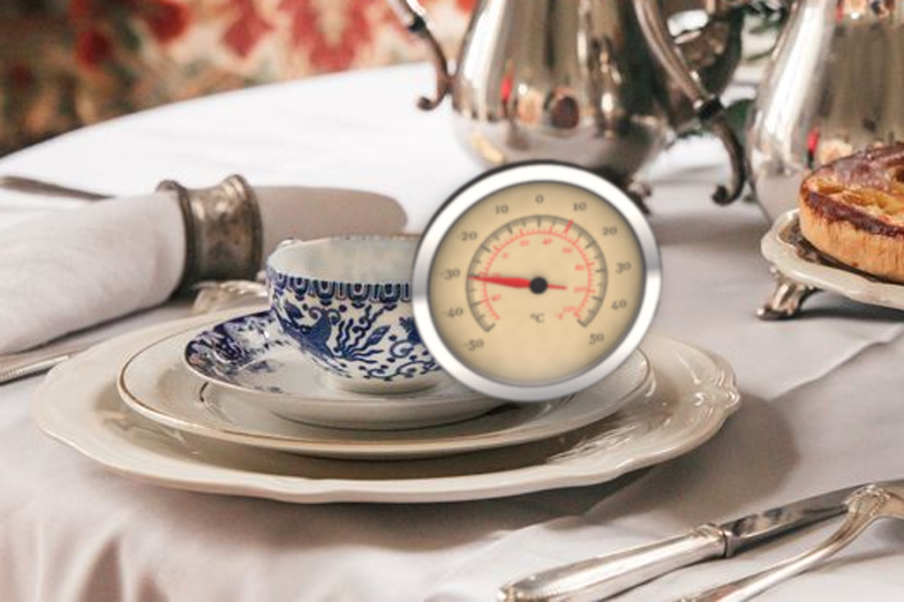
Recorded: value=-30 unit=°C
